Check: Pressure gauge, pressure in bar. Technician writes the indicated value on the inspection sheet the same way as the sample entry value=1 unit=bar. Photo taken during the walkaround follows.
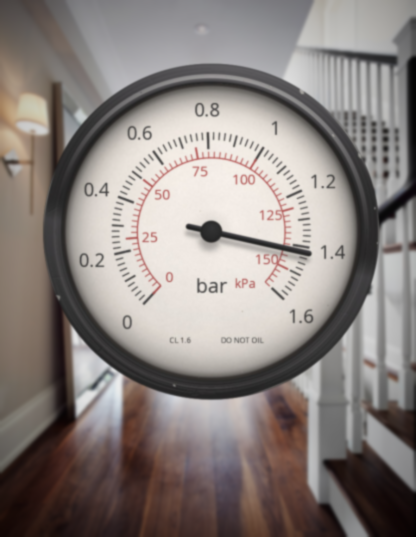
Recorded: value=1.42 unit=bar
